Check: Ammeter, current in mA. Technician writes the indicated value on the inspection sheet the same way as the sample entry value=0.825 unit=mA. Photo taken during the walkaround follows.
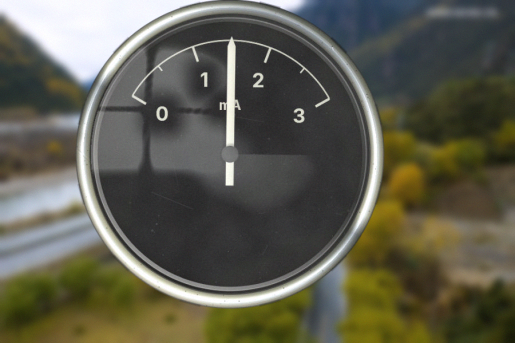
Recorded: value=1.5 unit=mA
